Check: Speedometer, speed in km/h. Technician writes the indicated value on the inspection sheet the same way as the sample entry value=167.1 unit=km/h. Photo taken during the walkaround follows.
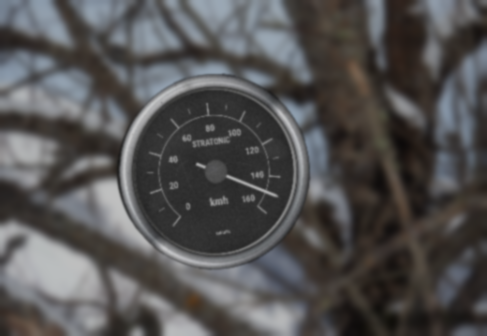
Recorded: value=150 unit=km/h
